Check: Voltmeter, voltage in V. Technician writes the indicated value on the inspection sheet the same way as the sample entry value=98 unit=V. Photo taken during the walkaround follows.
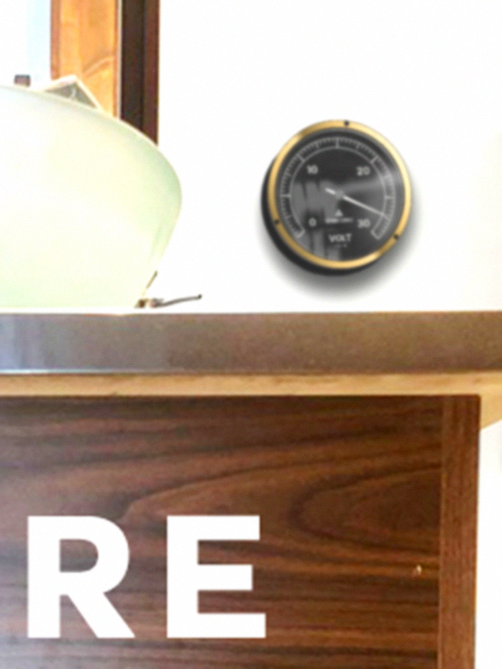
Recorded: value=27.5 unit=V
